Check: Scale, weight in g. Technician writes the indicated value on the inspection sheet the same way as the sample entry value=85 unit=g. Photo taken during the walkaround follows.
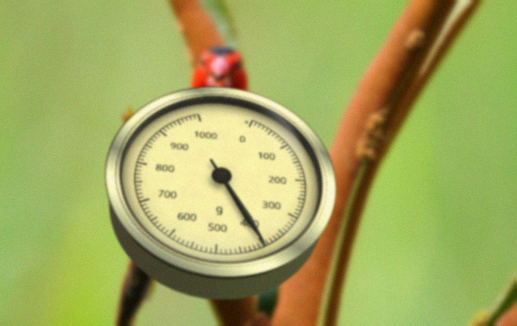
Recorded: value=400 unit=g
